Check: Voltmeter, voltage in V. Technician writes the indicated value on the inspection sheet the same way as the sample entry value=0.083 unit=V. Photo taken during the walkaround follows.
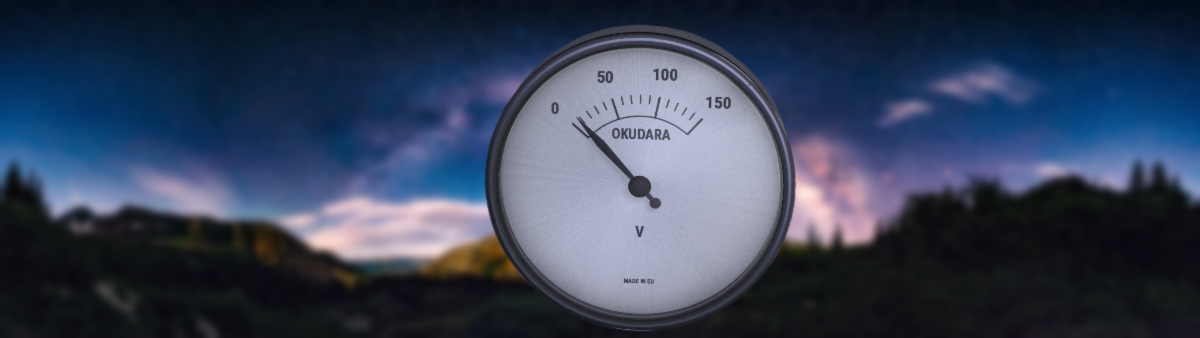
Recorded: value=10 unit=V
